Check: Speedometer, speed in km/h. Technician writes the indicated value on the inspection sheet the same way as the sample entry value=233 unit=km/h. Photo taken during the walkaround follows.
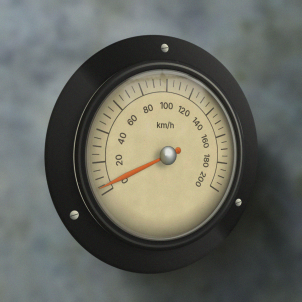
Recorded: value=5 unit=km/h
